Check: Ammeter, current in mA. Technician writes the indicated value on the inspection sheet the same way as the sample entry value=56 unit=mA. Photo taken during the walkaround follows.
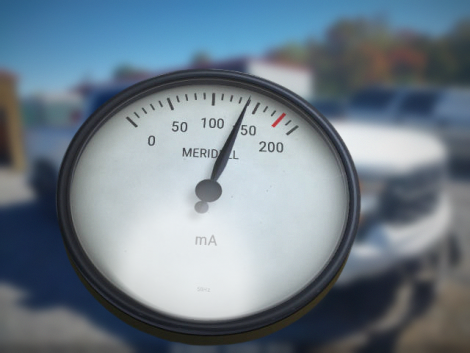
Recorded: value=140 unit=mA
